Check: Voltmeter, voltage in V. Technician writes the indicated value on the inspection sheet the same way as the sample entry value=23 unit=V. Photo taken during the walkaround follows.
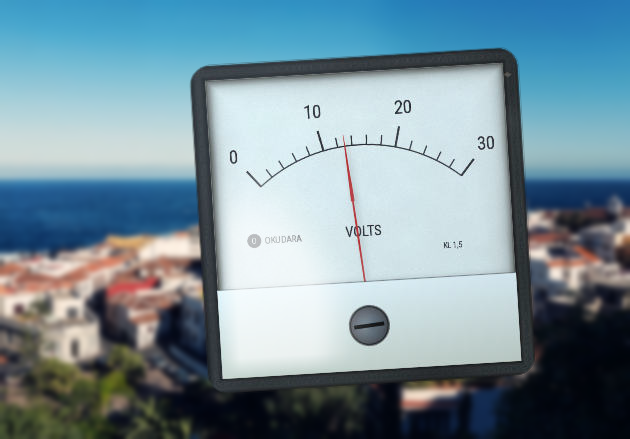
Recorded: value=13 unit=V
